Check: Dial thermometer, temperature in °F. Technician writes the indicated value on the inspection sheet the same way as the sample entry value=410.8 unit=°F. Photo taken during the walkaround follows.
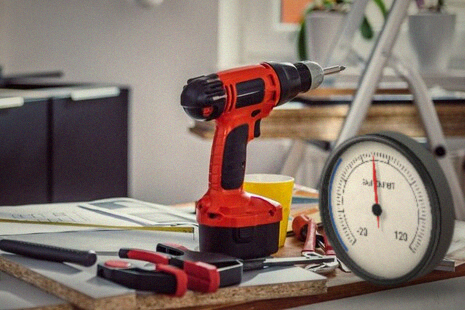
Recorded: value=50 unit=°F
